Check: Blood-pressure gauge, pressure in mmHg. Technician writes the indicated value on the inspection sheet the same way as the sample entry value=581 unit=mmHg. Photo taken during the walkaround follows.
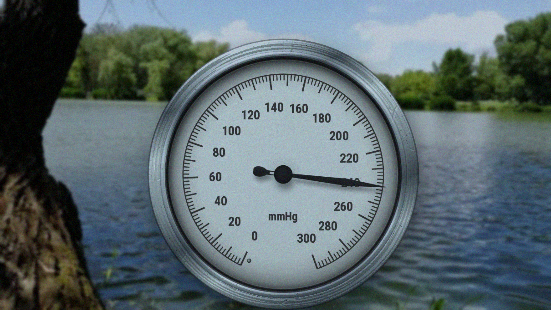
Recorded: value=240 unit=mmHg
